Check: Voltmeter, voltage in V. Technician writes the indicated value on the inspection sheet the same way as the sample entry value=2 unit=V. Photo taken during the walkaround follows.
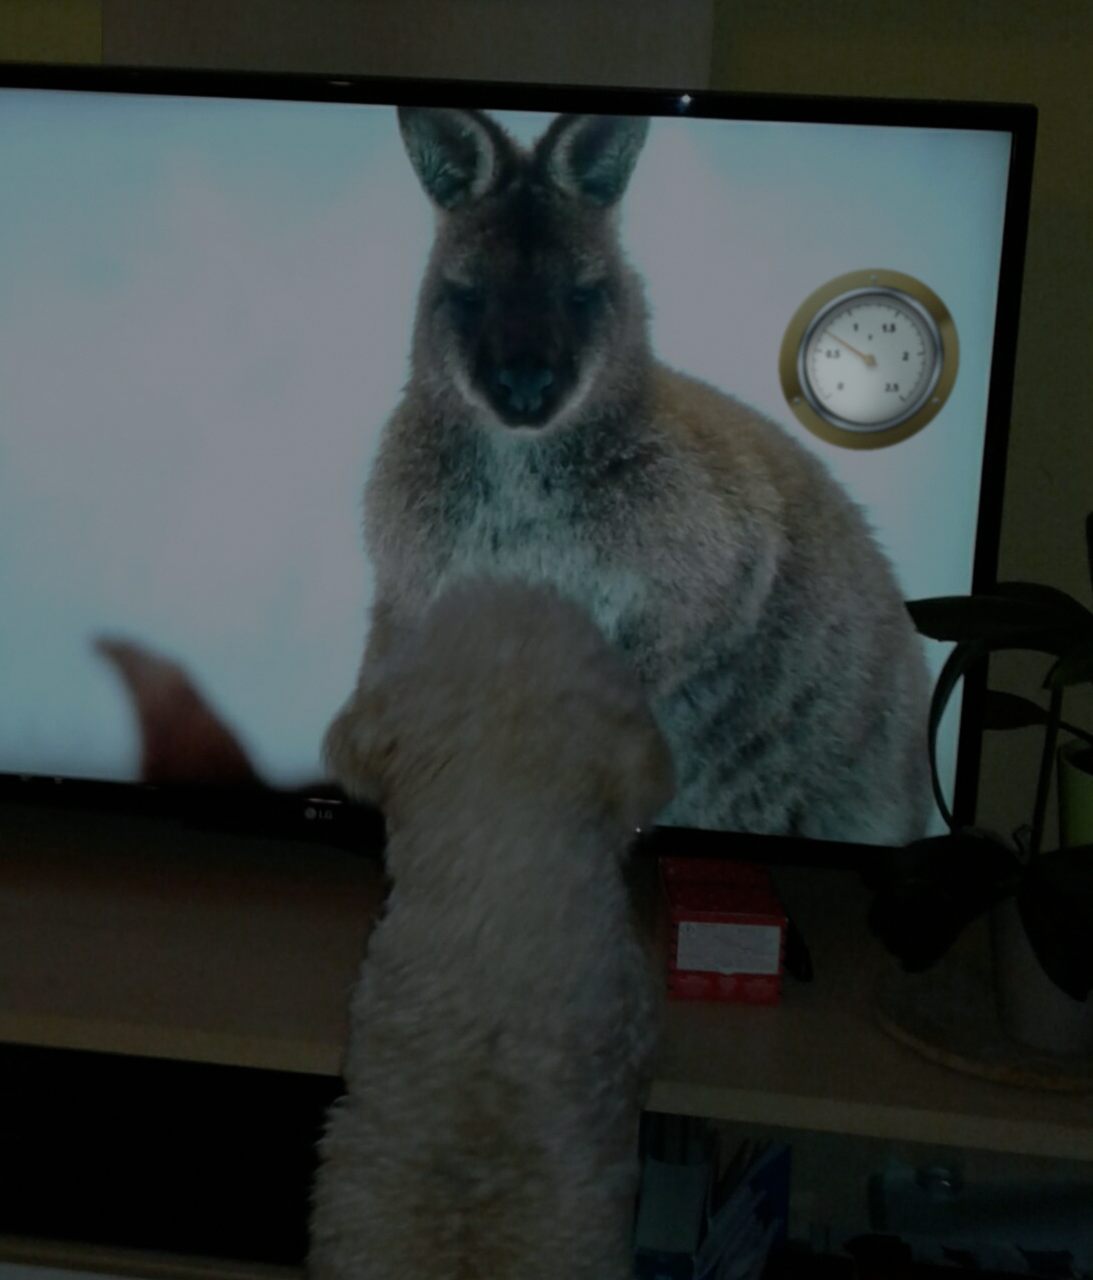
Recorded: value=0.7 unit=V
